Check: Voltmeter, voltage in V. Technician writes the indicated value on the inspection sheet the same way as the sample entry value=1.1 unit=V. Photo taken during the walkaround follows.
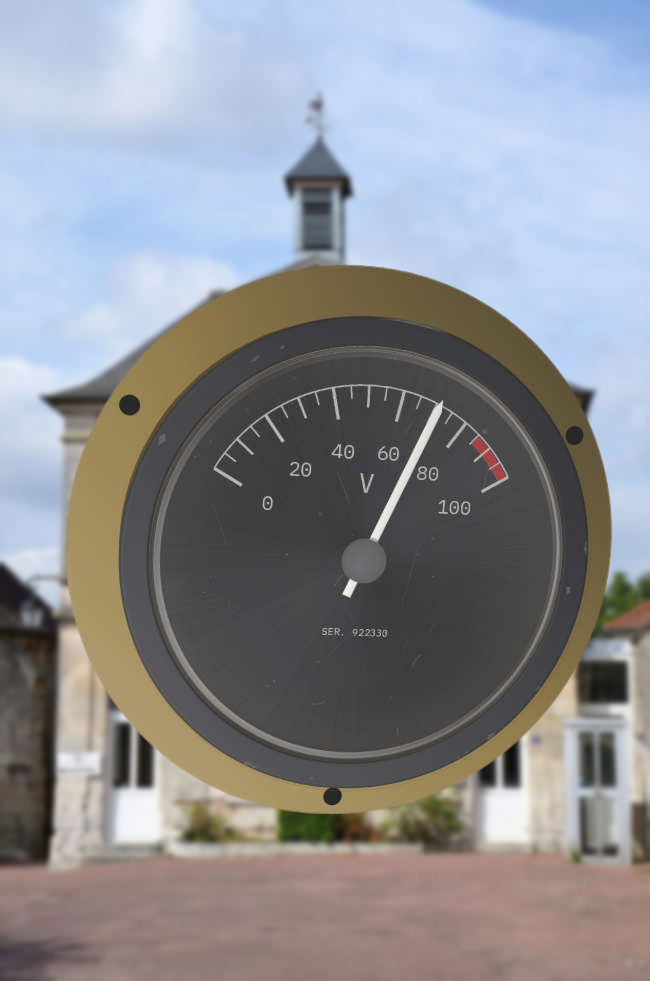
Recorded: value=70 unit=V
